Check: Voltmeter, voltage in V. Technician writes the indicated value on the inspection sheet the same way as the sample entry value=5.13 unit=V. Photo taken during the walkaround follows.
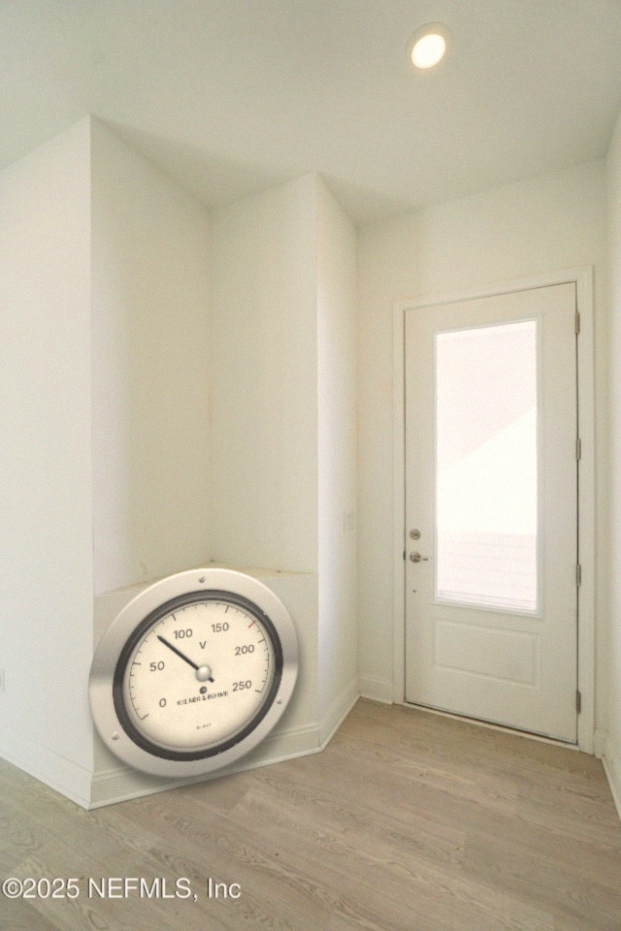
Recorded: value=80 unit=V
